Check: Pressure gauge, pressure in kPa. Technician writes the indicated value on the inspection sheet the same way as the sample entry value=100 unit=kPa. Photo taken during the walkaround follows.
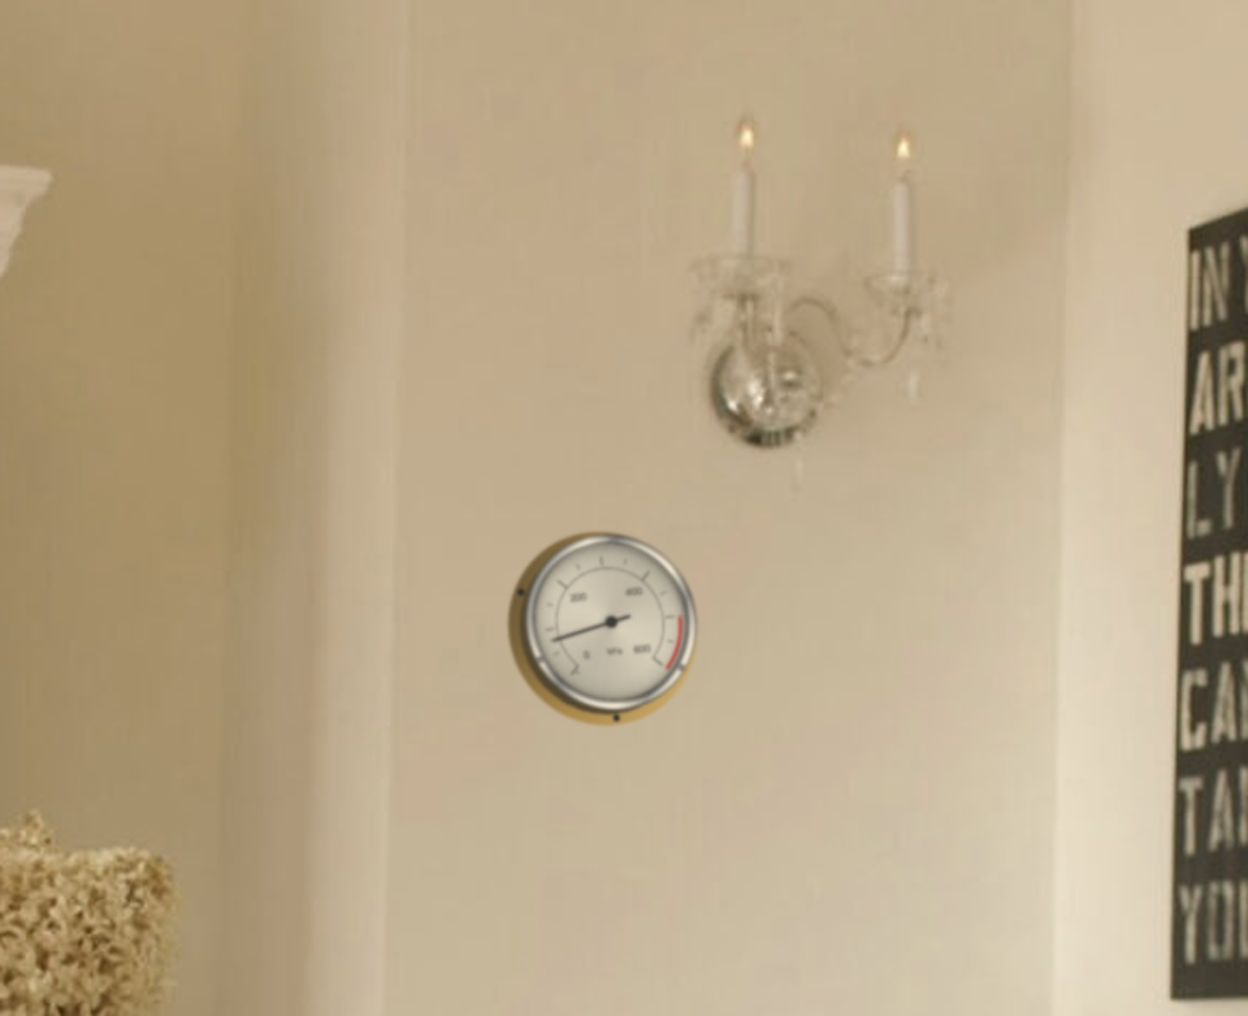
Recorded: value=75 unit=kPa
